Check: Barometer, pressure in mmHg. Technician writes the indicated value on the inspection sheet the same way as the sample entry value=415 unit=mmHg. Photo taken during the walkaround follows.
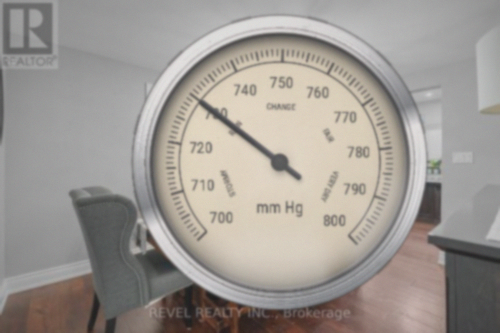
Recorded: value=730 unit=mmHg
